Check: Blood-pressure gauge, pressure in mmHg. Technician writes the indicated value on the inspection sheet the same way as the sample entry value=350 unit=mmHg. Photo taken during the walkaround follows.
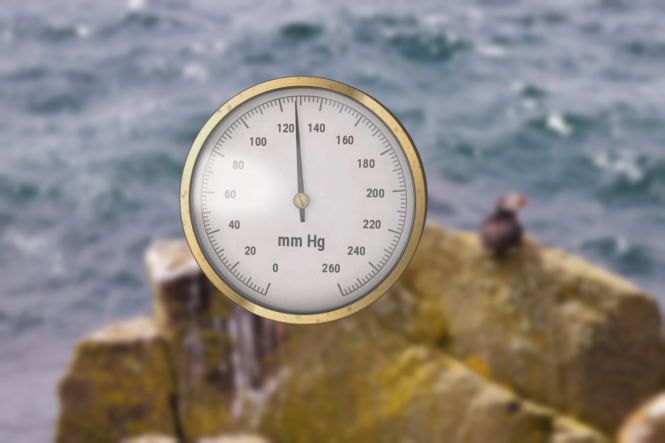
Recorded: value=128 unit=mmHg
